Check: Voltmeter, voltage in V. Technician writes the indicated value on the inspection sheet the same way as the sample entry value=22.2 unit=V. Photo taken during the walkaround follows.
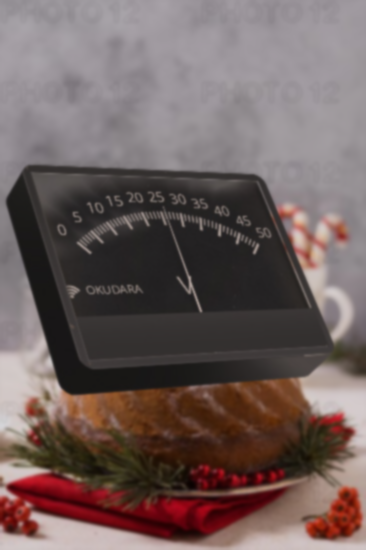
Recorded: value=25 unit=V
